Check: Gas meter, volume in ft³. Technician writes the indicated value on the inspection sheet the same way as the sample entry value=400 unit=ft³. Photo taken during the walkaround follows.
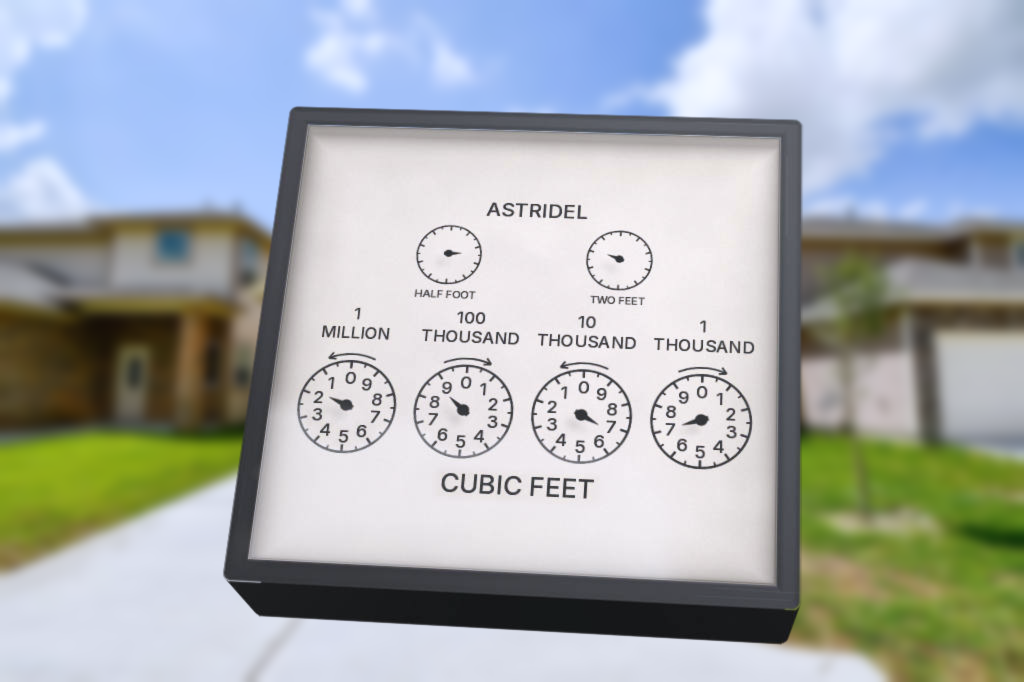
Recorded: value=186700 unit=ft³
